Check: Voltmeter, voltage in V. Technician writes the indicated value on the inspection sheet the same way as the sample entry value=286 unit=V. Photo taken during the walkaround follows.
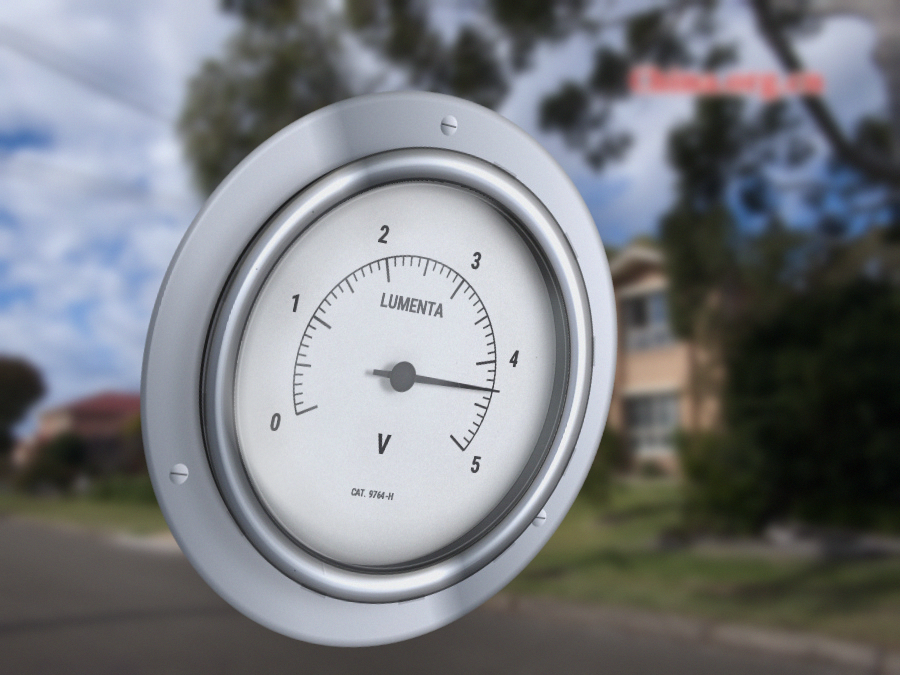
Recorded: value=4.3 unit=V
